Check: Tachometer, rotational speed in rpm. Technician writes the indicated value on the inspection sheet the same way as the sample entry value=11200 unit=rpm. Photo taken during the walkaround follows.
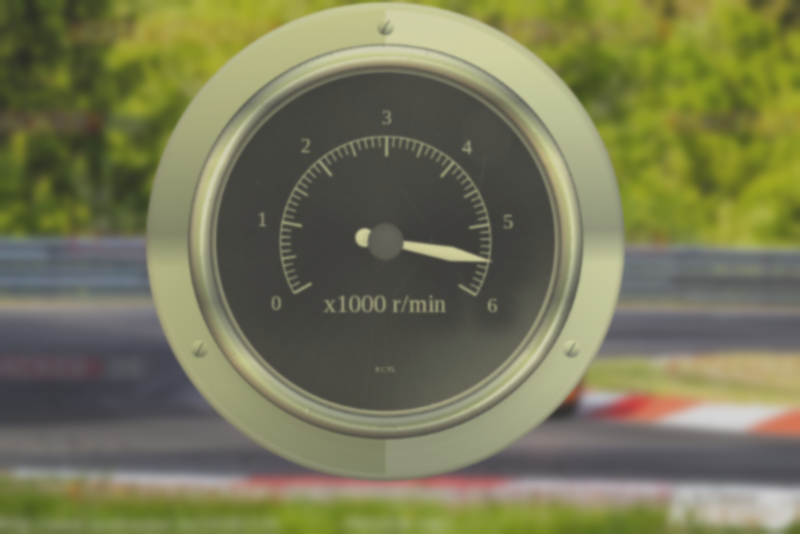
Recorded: value=5500 unit=rpm
